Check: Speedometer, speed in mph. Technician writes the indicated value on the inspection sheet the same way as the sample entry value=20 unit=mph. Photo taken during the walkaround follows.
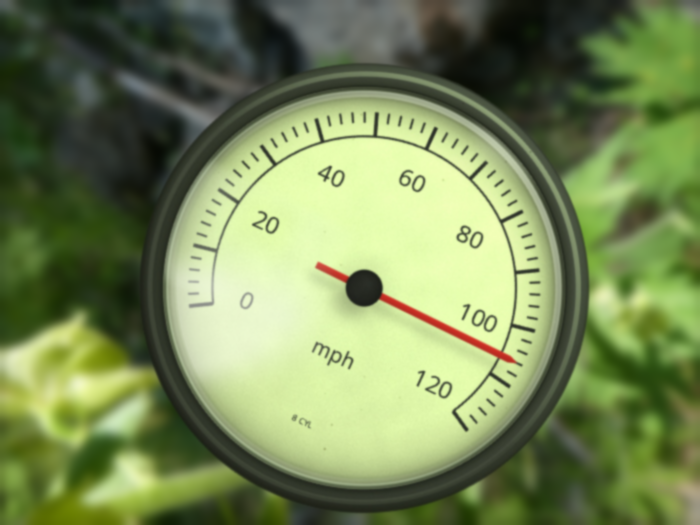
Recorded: value=106 unit=mph
